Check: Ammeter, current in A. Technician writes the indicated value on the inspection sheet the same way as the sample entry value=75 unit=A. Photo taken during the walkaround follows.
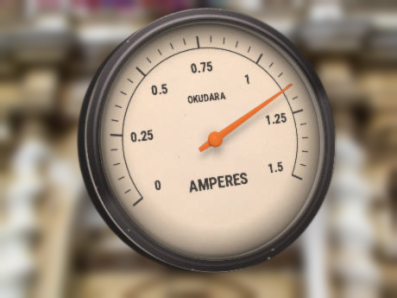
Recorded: value=1.15 unit=A
